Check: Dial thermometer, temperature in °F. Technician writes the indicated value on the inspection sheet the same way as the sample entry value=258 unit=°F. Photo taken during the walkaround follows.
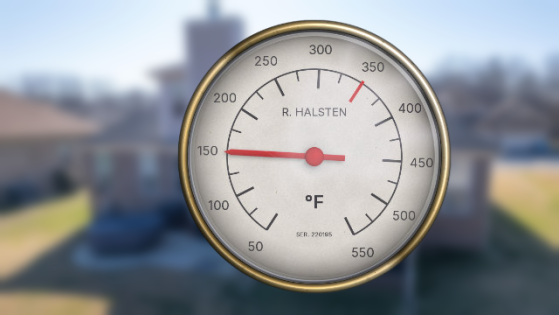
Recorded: value=150 unit=°F
